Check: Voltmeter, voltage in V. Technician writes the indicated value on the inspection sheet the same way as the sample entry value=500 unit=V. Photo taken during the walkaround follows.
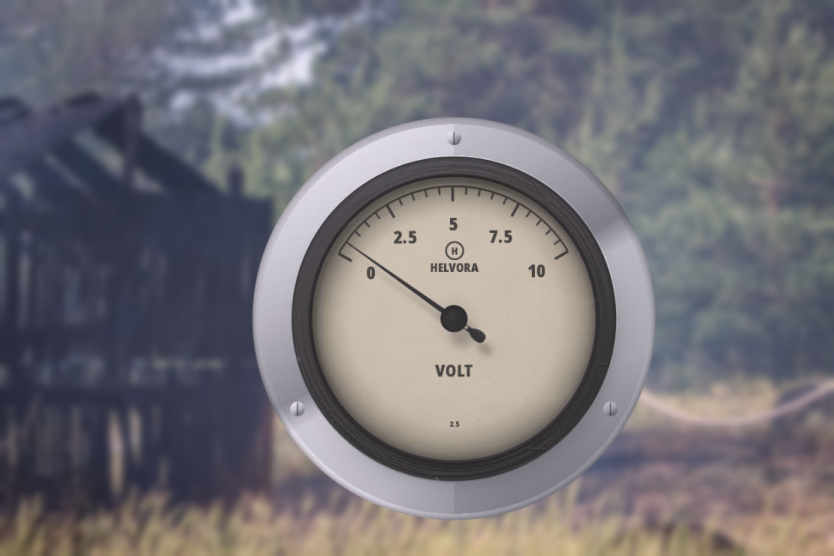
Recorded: value=0.5 unit=V
